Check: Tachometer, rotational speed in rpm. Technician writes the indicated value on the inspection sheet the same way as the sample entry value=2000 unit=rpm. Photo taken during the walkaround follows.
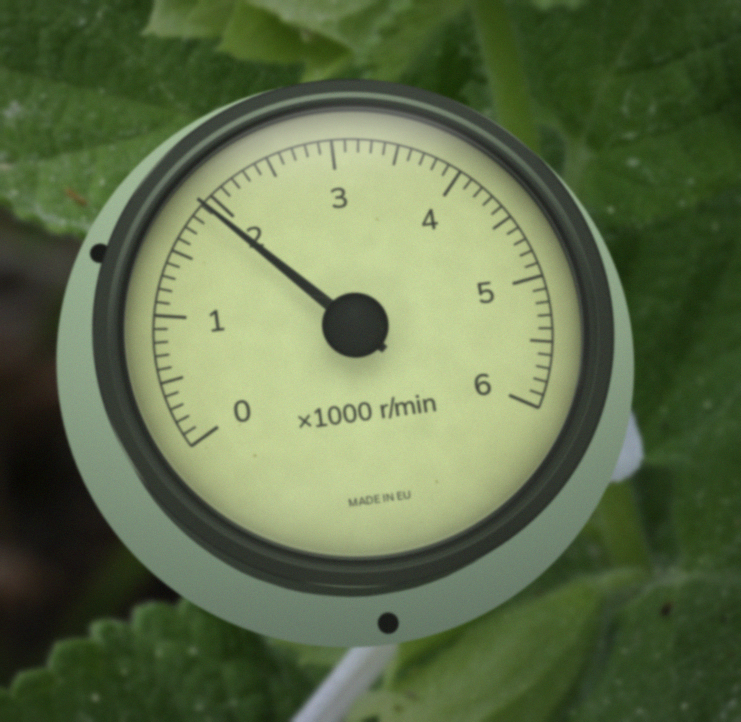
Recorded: value=1900 unit=rpm
